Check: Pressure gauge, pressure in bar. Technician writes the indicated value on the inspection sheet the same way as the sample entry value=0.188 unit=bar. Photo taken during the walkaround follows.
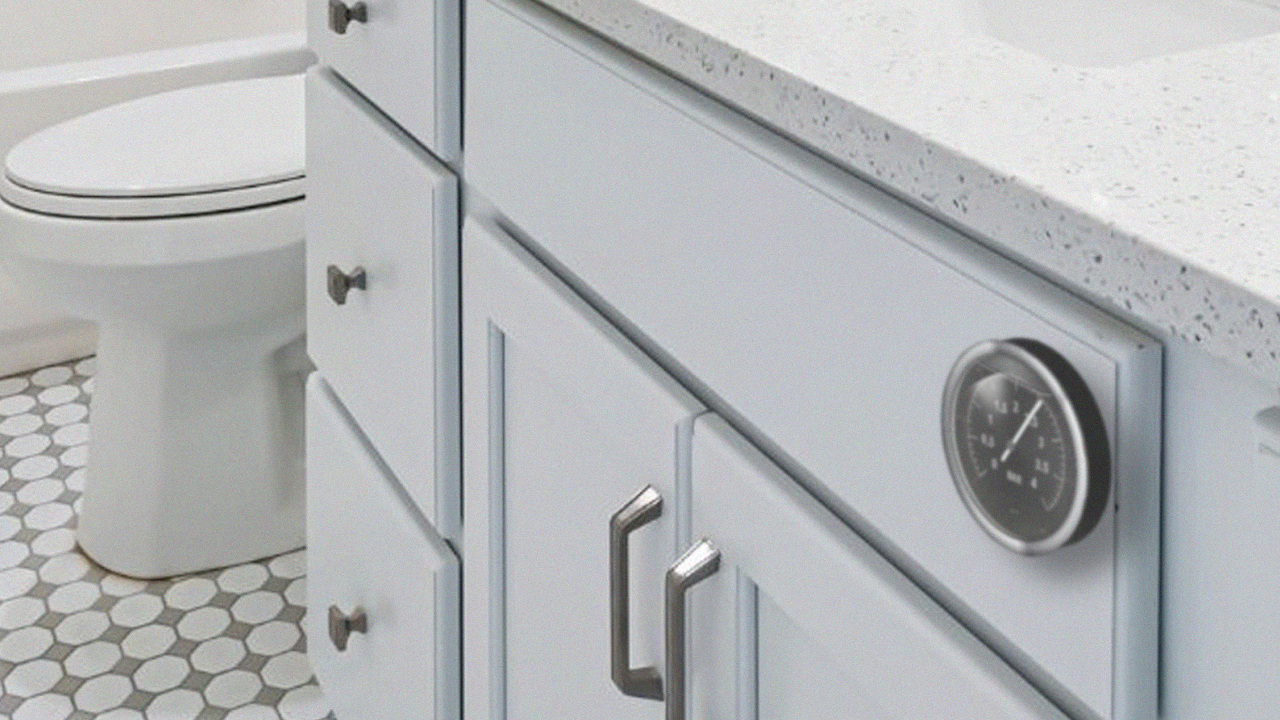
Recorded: value=2.5 unit=bar
